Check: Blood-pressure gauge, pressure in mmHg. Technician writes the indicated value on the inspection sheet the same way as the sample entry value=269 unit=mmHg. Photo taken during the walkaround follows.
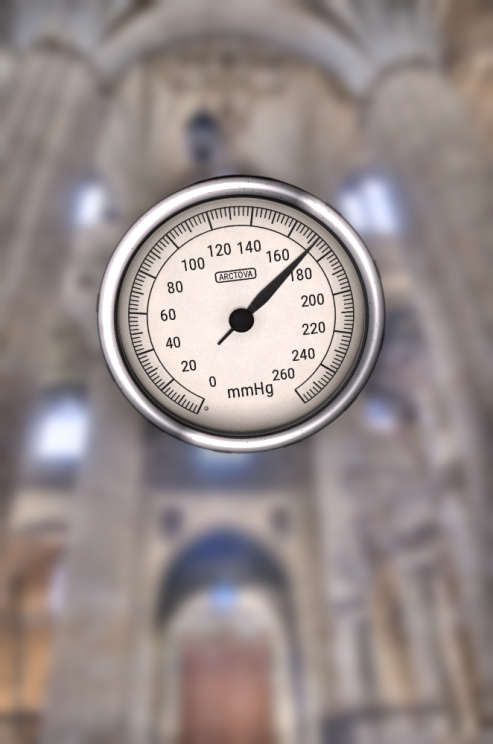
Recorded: value=172 unit=mmHg
